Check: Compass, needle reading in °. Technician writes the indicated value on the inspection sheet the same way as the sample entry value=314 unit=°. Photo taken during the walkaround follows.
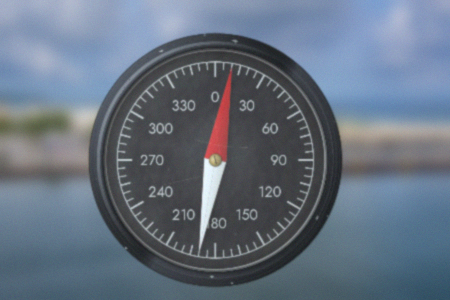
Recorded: value=10 unit=°
